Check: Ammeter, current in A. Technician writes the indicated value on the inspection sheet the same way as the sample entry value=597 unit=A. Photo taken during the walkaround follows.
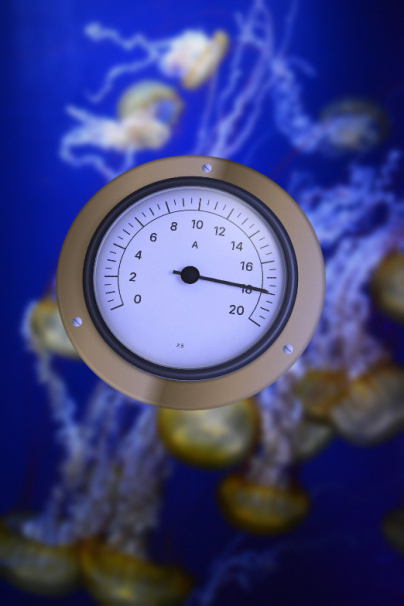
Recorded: value=18 unit=A
